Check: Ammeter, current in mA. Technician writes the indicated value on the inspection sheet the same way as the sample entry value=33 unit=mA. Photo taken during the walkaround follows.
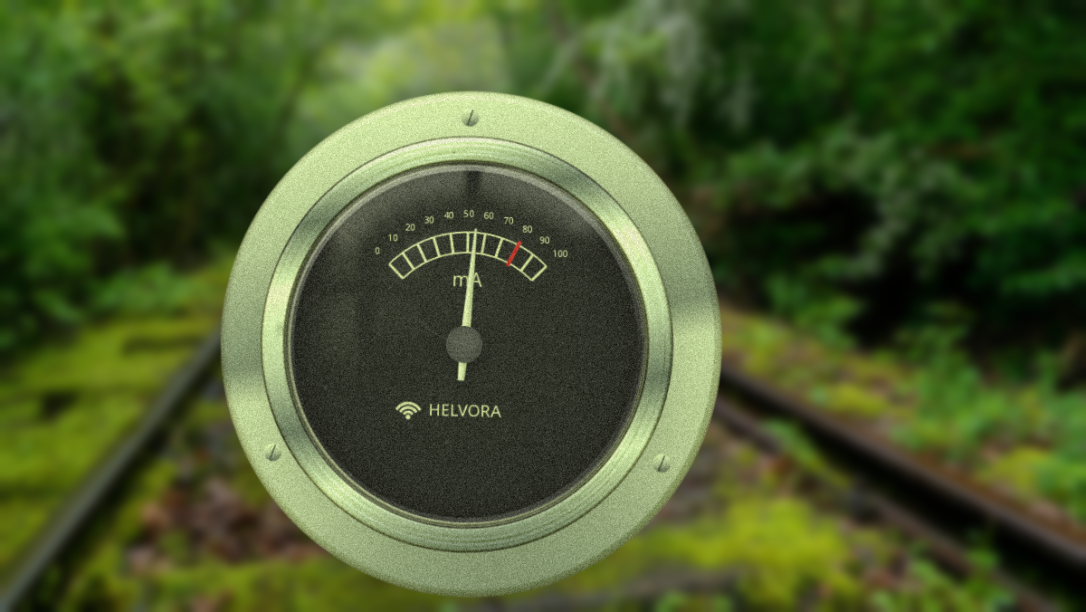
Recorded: value=55 unit=mA
